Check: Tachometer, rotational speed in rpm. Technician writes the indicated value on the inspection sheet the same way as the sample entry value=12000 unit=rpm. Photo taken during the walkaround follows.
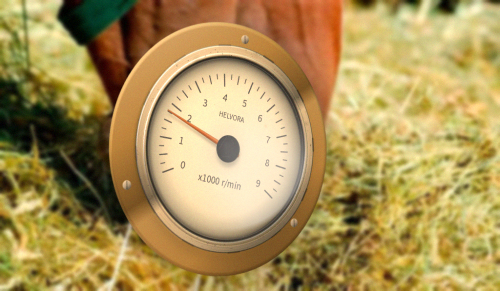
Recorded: value=1750 unit=rpm
